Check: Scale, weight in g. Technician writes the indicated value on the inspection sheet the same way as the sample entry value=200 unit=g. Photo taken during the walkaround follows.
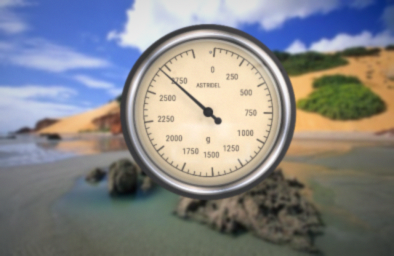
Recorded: value=2700 unit=g
